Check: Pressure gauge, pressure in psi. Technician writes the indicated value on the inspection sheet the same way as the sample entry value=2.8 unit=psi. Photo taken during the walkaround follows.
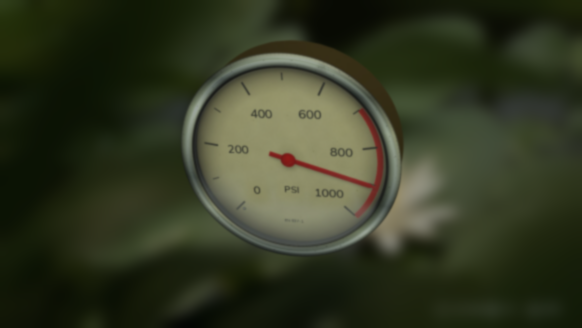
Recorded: value=900 unit=psi
